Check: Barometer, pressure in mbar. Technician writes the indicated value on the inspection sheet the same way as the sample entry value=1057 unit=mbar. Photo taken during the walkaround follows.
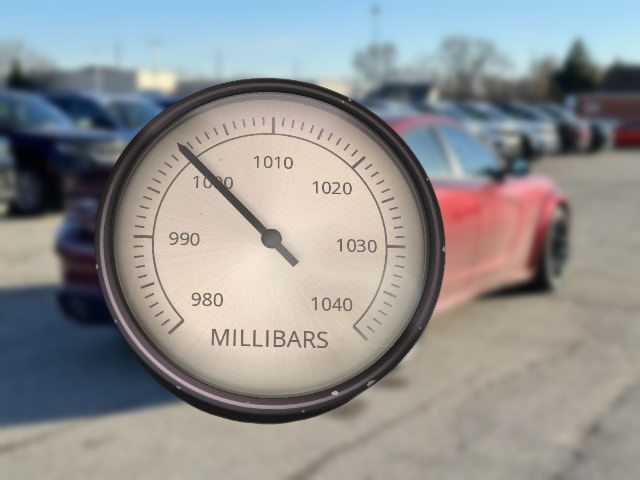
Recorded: value=1000 unit=mbar
